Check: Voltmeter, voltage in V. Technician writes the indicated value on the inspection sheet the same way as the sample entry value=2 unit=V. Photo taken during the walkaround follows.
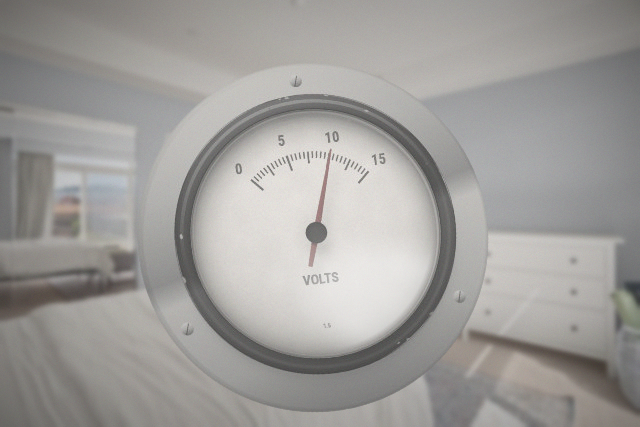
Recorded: value=10 unit=V
